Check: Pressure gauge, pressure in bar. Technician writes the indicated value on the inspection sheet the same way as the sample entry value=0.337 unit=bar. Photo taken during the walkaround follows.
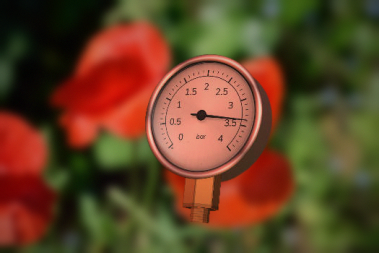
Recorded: value=3.4 unit=bar
